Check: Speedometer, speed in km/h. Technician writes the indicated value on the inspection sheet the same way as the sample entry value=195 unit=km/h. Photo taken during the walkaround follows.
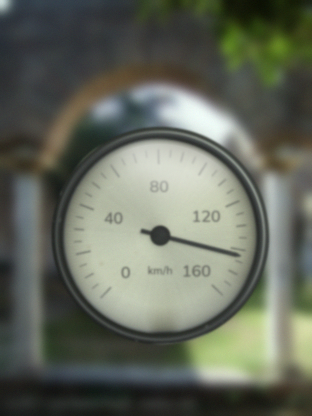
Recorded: value=142.5 unit=km/h
